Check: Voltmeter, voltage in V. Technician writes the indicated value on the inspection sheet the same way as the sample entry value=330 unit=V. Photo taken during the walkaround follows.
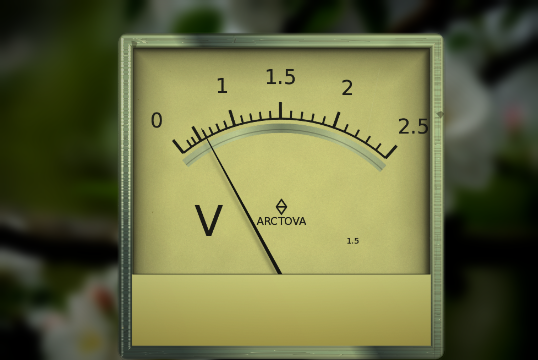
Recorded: value=0.6 unit=V
